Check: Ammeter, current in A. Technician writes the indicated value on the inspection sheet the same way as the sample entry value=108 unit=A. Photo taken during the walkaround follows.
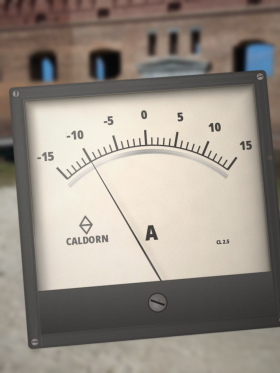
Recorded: value=-10 unit=A
